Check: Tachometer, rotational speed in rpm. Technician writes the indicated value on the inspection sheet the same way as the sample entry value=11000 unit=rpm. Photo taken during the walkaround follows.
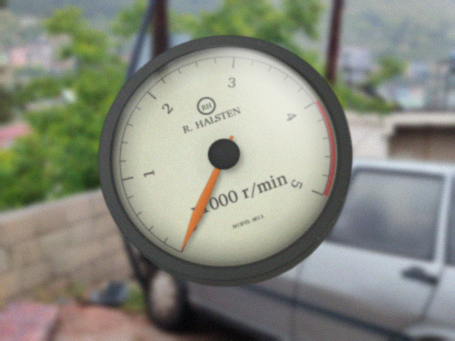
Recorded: value=0 unit=rpm
